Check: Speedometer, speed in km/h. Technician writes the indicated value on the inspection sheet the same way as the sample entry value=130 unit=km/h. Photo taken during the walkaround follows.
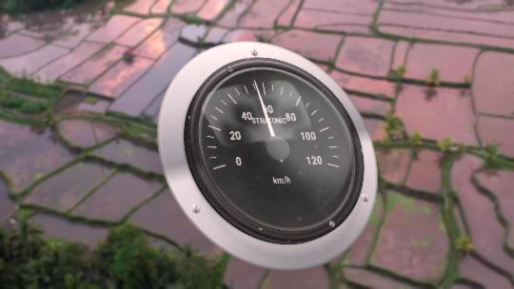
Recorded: value=55 unit=km/h
